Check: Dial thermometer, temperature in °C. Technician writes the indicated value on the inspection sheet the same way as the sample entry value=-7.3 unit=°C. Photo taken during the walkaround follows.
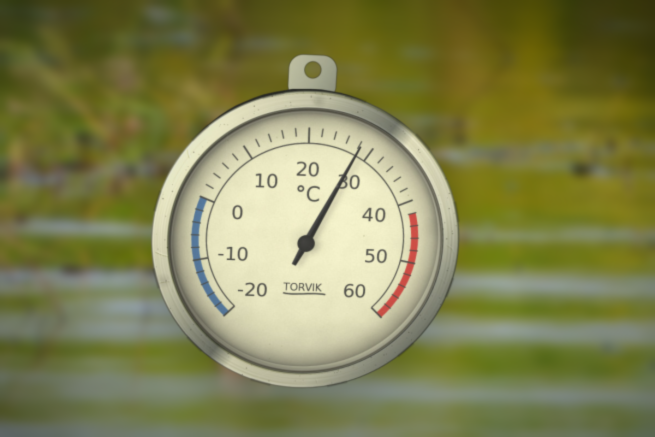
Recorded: value=28 unit=°C
